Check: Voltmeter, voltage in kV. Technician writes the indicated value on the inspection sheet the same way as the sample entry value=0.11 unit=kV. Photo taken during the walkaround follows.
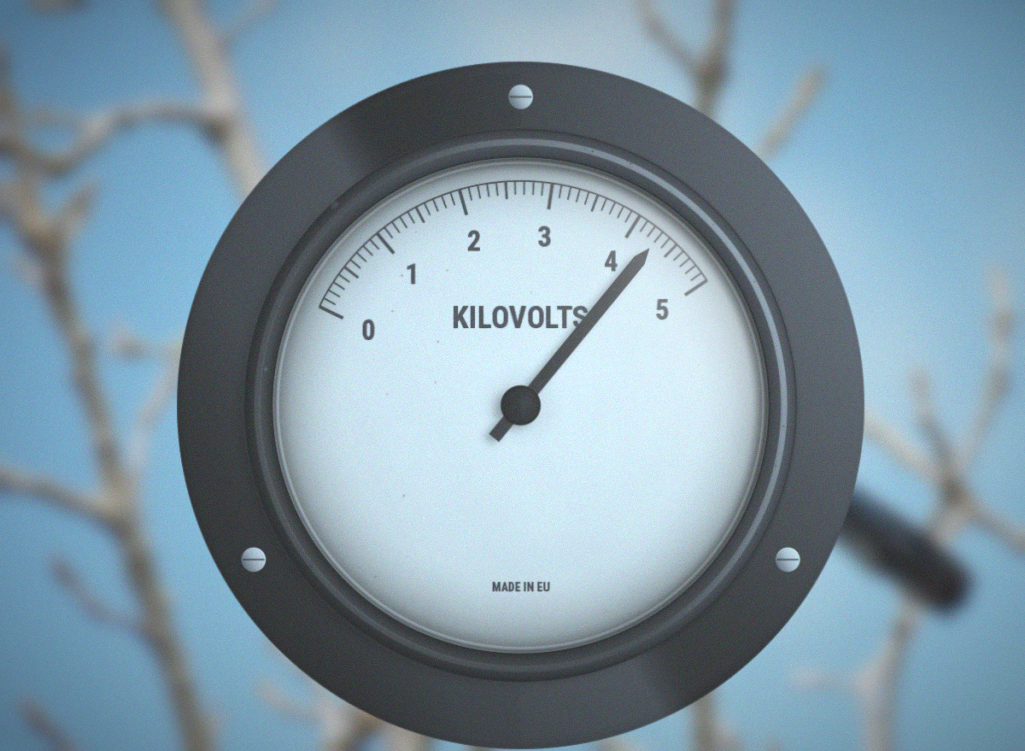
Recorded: value=4.3 unit=kV
